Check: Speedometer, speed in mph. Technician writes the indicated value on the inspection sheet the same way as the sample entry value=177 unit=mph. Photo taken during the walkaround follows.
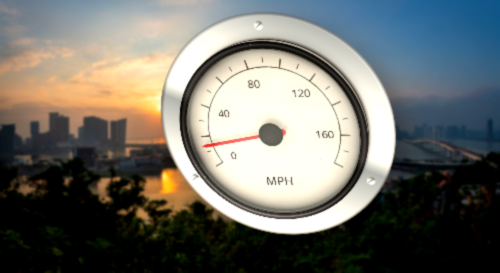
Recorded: value=15 unit=mph
